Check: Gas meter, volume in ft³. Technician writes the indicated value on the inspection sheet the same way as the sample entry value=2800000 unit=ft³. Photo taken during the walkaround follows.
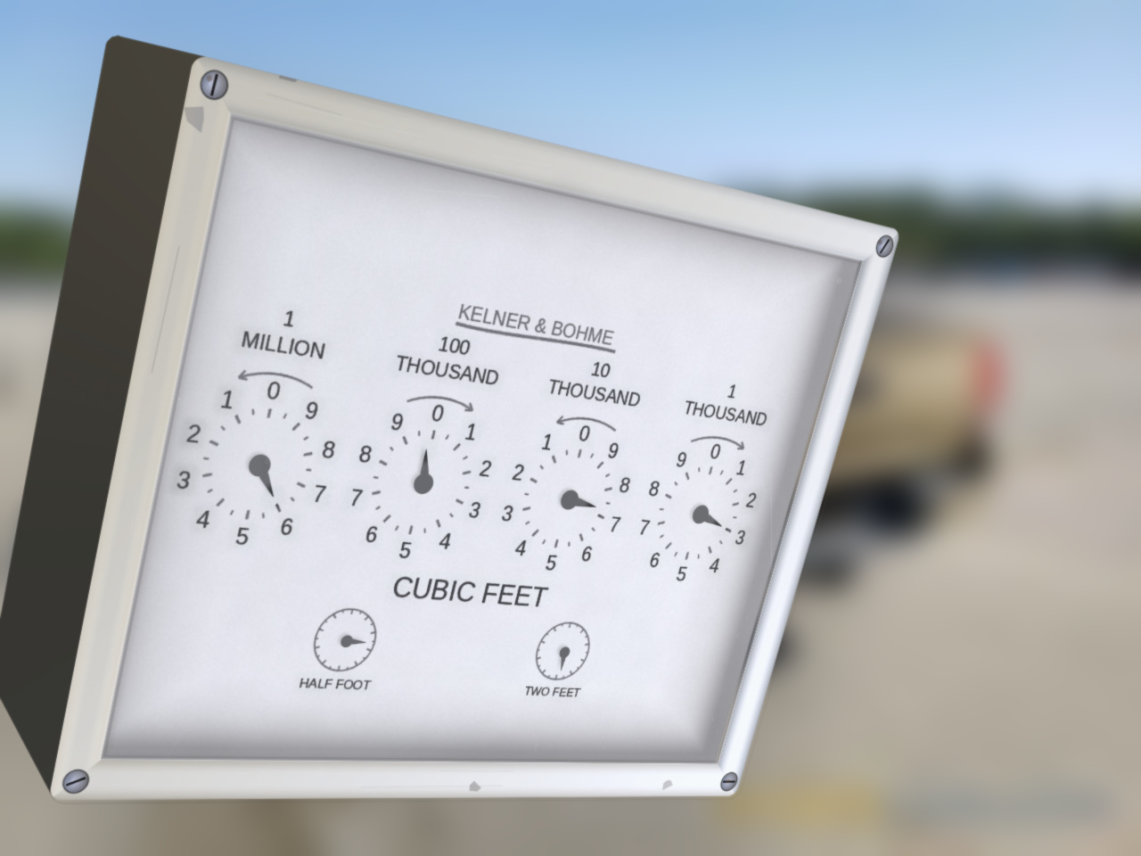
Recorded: value=597300 unit=ft³
